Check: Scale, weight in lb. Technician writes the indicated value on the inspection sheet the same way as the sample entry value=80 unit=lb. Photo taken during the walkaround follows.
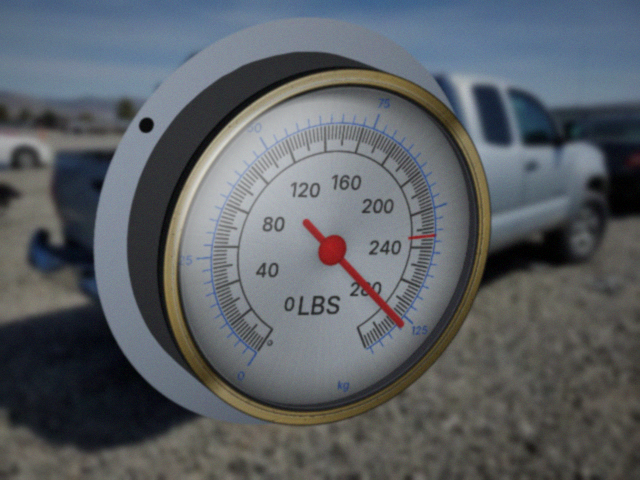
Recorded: value=280 unit=lb
